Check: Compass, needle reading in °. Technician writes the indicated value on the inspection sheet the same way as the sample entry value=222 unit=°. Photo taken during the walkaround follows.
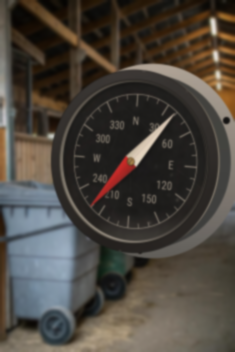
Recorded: value=220 unit=°
